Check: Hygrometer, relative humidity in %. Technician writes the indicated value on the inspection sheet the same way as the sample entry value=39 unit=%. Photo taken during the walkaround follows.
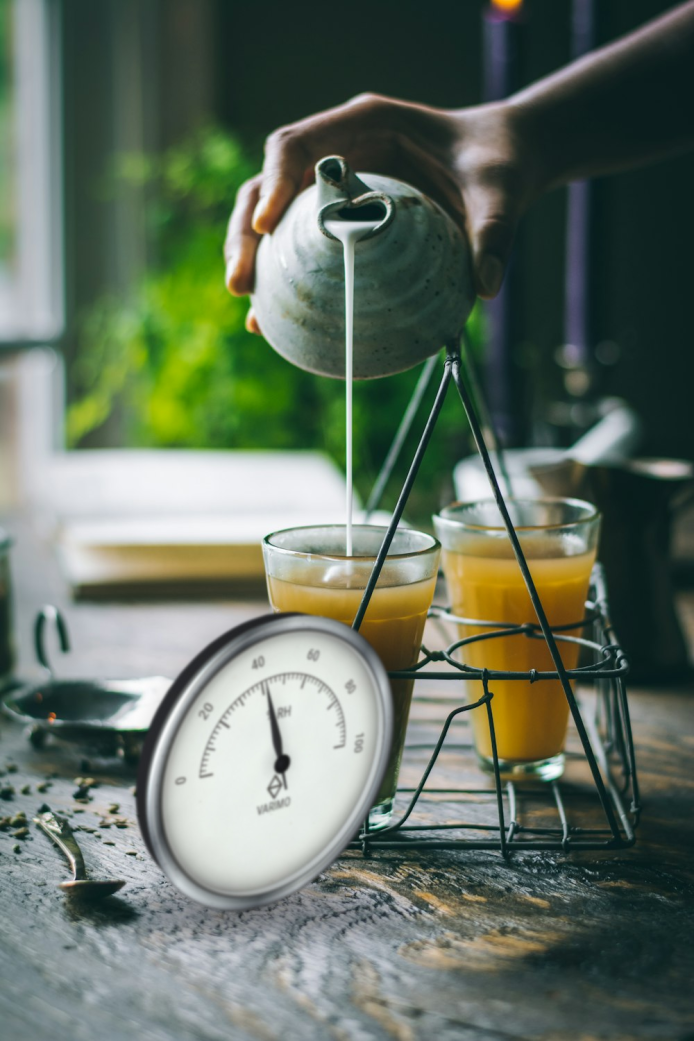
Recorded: value=40 unit=%
